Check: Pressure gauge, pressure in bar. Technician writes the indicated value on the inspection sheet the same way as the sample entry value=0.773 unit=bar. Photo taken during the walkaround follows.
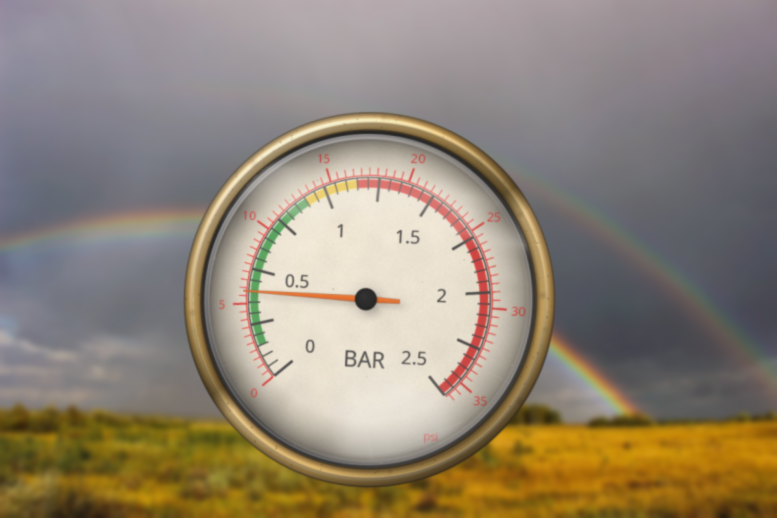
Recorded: value=0.4 unit=bar
